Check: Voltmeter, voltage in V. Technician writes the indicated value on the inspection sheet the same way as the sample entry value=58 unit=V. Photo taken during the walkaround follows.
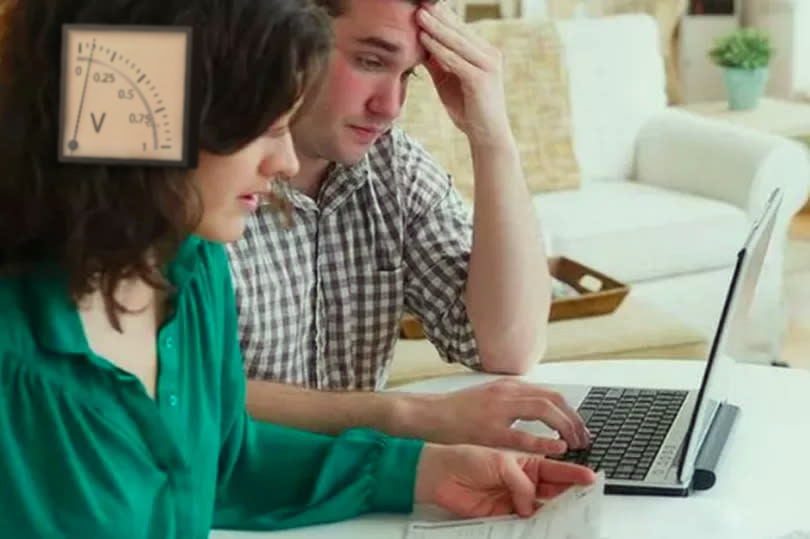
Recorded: value=0.1 unit=V
